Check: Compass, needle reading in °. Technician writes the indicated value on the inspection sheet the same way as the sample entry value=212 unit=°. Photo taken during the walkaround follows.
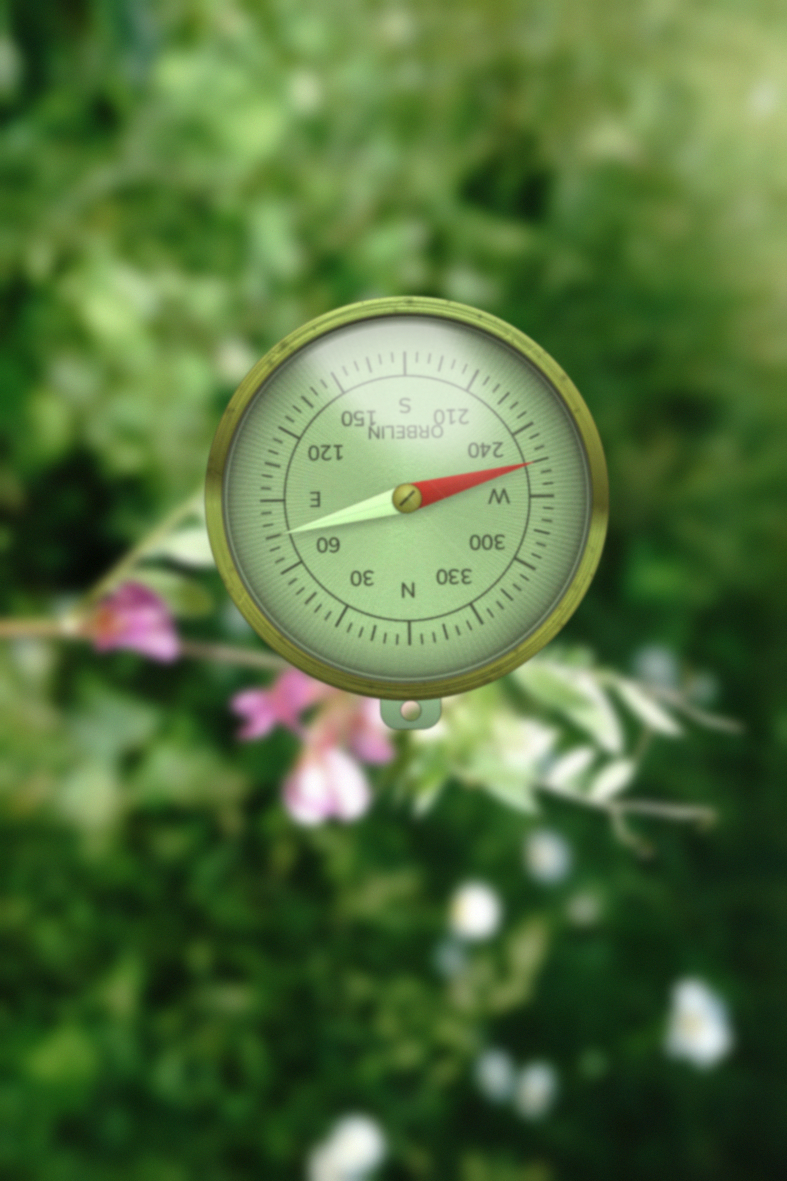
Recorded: value=255 unit=°
